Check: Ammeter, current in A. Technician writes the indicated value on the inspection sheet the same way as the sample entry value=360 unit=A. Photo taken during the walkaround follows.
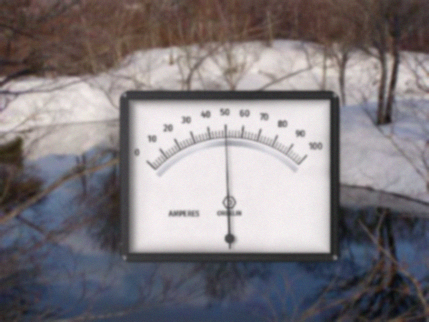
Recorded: value=50 unit=A
